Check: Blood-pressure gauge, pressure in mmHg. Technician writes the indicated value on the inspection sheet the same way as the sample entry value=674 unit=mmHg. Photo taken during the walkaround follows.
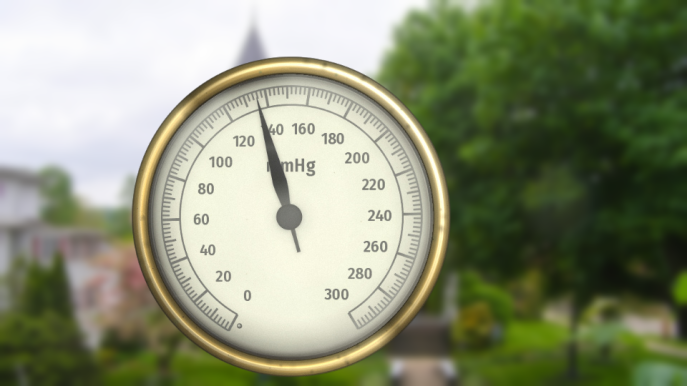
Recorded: value=136 unit=mmHg
